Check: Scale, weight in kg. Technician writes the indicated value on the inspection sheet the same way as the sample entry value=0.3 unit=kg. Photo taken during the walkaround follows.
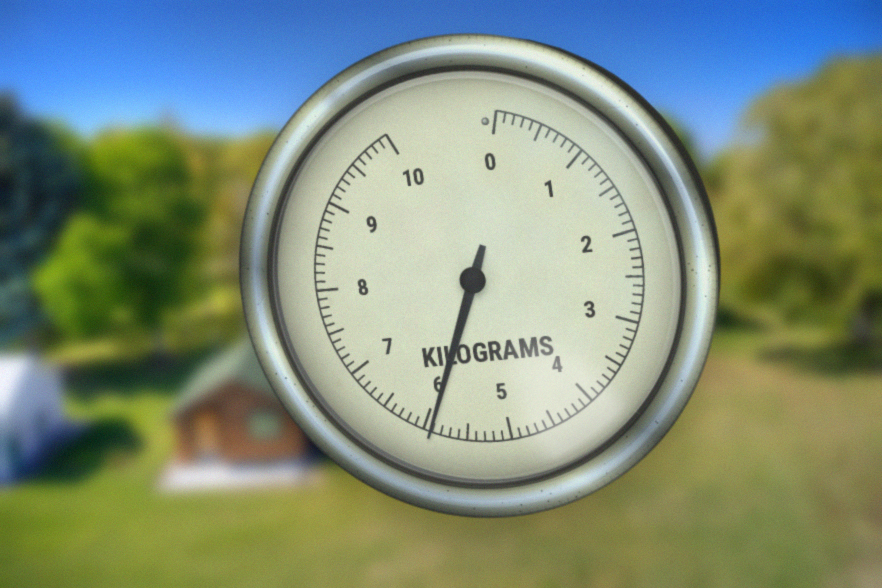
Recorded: value=5.9 unit=kg
